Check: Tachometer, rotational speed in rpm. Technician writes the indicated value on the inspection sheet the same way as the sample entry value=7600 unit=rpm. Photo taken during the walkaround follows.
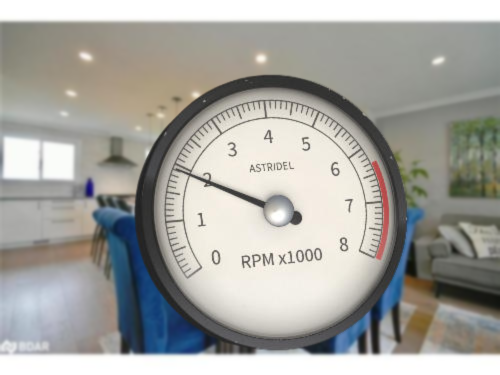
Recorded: value=1900 unit=rpm
